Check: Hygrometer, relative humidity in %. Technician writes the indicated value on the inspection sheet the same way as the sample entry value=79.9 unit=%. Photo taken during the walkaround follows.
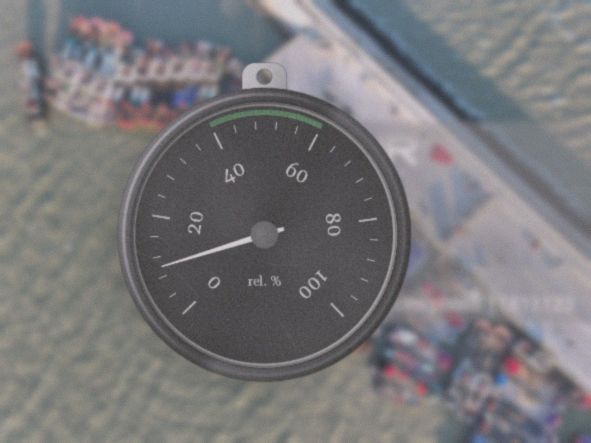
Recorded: value=10 unit=%
